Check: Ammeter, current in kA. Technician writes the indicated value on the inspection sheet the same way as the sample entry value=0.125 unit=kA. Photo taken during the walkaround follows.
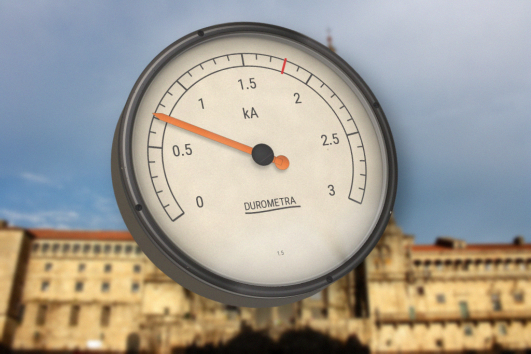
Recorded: value=0.7 unit=kA
